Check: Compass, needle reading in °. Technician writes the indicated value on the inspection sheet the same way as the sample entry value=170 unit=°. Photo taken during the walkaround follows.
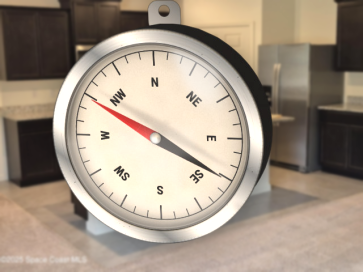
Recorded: value=300 unit=°
